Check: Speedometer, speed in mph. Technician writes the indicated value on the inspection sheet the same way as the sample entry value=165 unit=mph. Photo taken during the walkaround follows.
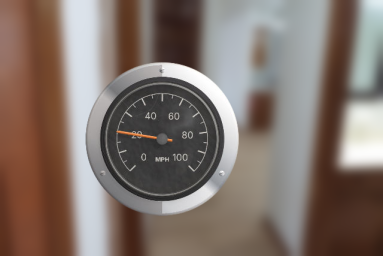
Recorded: value=20 unit=mph
